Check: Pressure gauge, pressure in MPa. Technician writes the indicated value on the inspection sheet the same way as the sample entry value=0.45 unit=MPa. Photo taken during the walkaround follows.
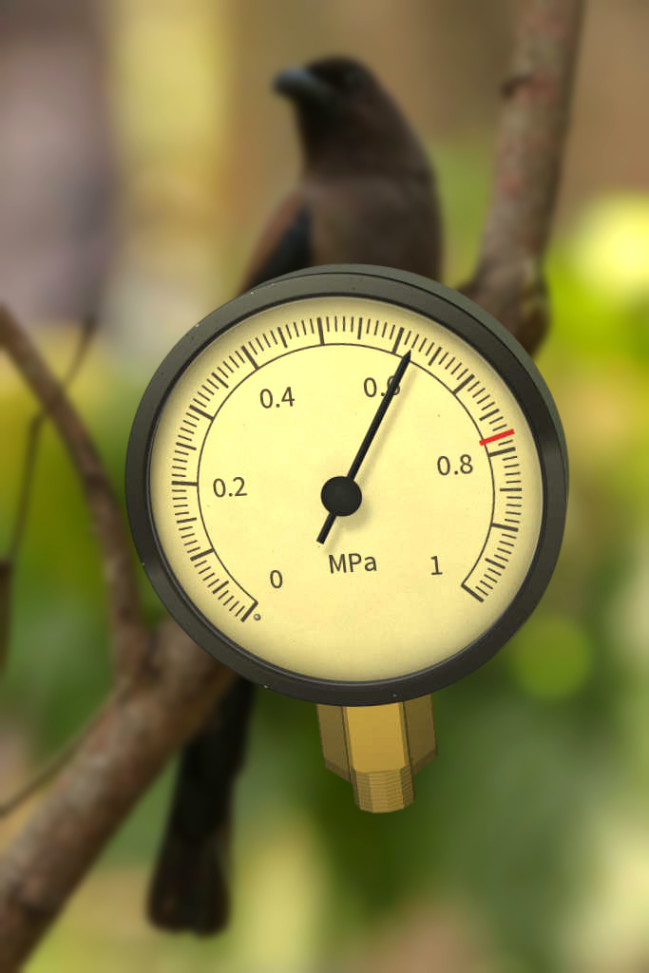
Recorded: value=0.62 unit=MPa
